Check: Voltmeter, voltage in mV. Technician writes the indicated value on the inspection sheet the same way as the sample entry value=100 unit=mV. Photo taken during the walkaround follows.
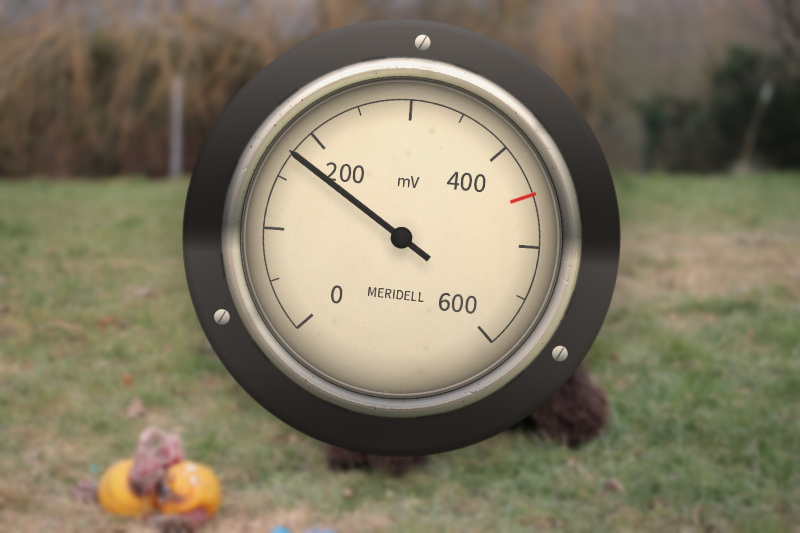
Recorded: value=175 unit=mV
